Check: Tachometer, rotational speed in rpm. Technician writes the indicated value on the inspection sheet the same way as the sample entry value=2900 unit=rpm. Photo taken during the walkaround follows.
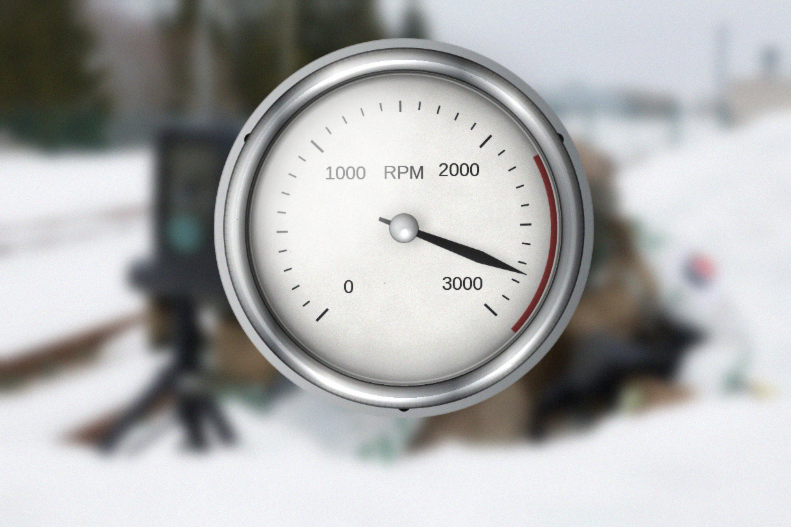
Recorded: value=2750 unit=rpm
